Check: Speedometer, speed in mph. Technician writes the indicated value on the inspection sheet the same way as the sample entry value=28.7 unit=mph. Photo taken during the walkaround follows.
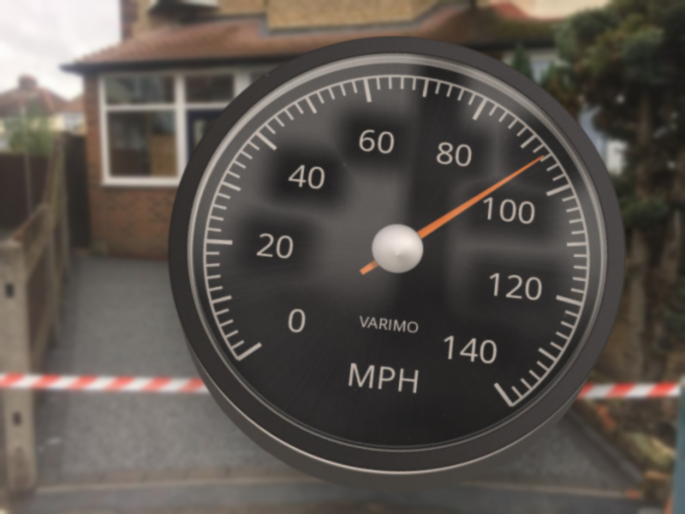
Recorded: value=94 unit=mph
